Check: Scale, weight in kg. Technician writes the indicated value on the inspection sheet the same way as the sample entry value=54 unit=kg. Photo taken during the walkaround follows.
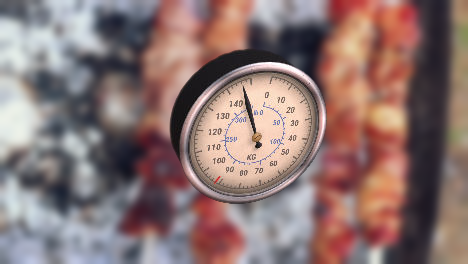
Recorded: value=146 unit=kg
